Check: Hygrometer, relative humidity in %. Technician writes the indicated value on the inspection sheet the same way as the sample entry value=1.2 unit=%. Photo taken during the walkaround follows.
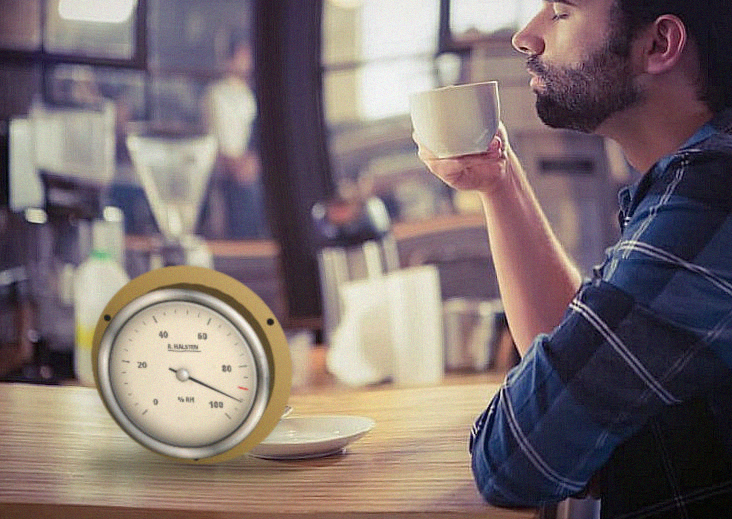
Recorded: value=92 unit=%
